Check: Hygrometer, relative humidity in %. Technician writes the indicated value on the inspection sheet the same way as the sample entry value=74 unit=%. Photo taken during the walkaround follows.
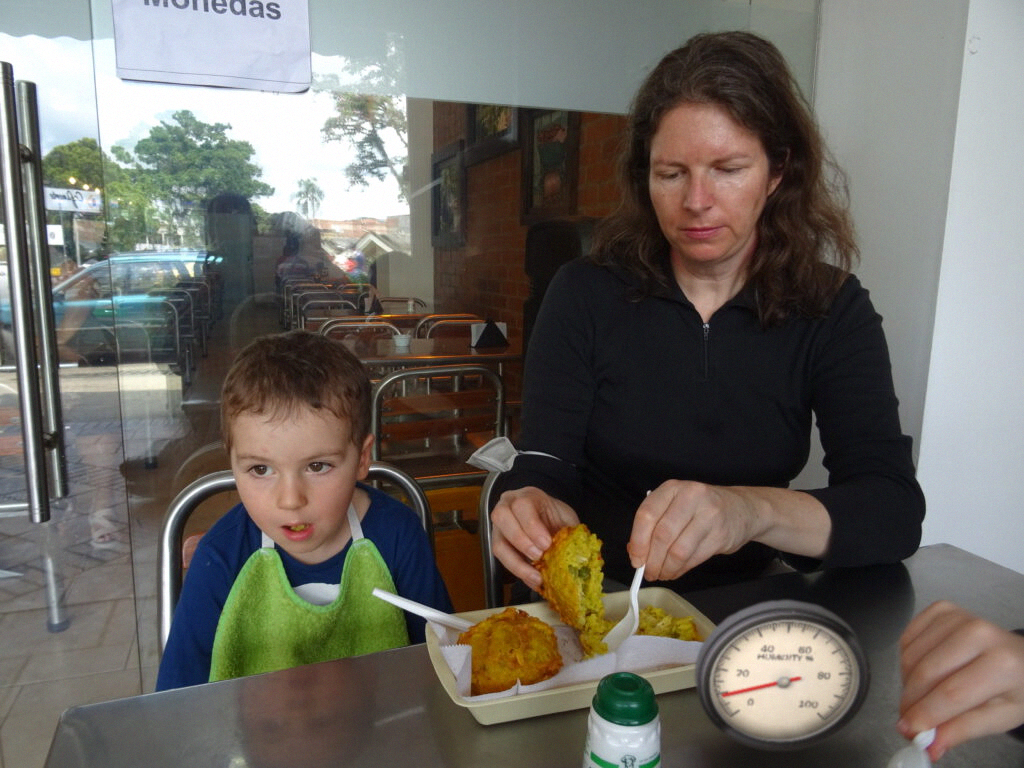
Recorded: value=10 unit=%
